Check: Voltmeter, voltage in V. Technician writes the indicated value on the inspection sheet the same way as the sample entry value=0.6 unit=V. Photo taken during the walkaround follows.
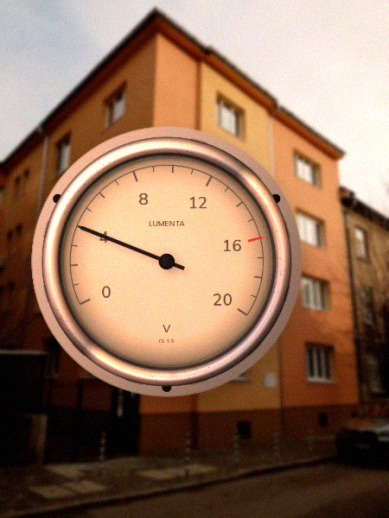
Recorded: value=4 unit=V
